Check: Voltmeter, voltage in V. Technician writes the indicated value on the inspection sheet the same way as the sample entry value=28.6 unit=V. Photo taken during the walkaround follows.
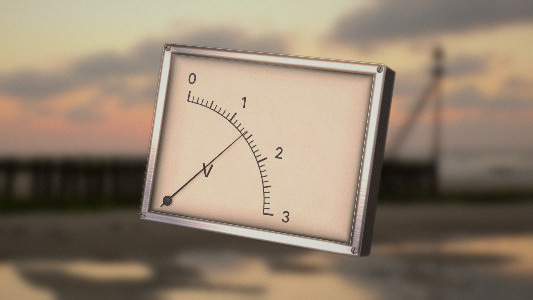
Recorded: value=1.4 unit=V
